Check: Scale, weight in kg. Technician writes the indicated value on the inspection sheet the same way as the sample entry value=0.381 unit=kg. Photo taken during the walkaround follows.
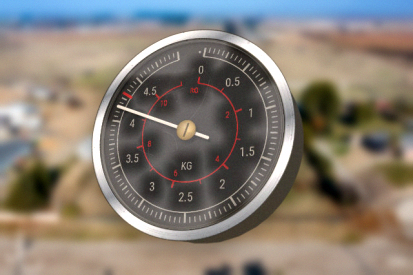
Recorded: value=4.15 unit=kg
